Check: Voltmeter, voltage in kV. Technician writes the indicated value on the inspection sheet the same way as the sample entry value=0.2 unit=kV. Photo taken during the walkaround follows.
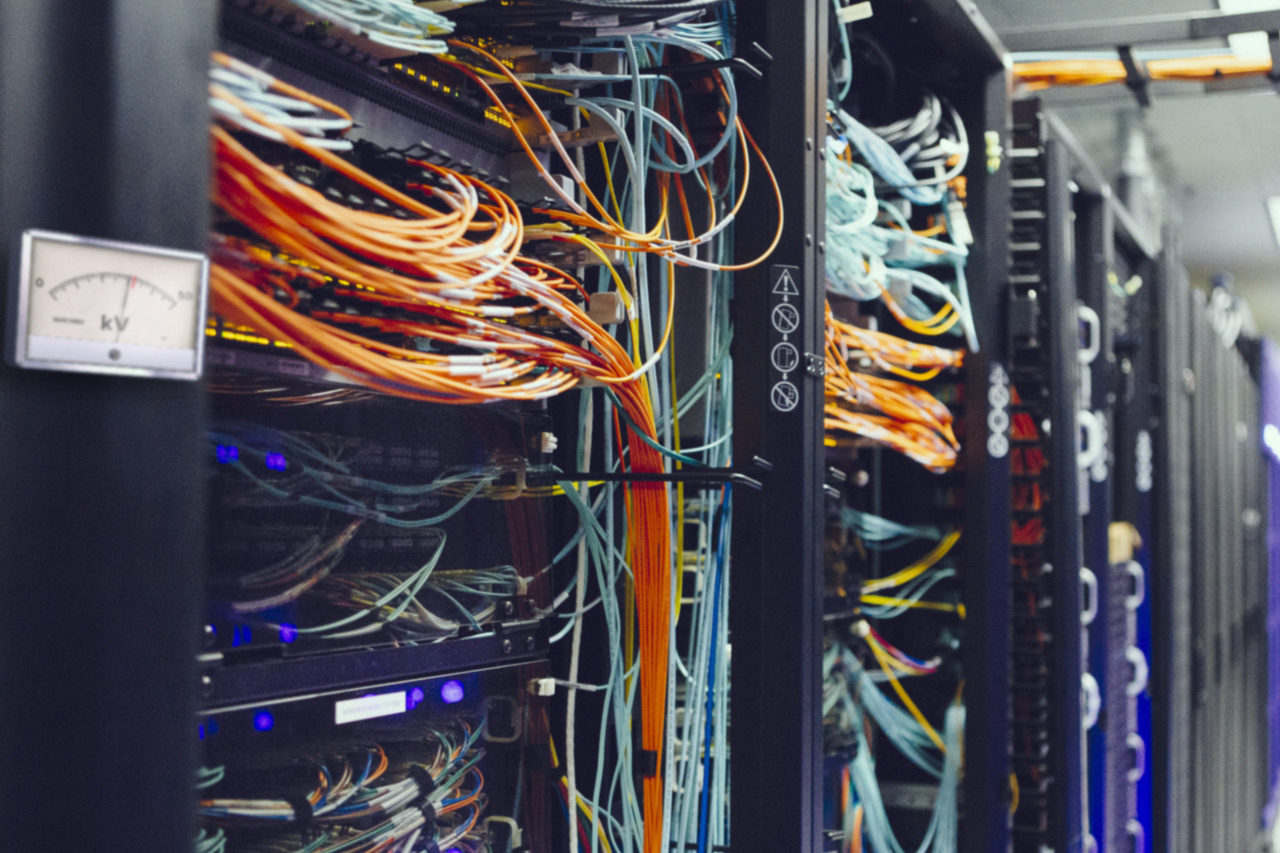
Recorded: value=30 unit=kV
